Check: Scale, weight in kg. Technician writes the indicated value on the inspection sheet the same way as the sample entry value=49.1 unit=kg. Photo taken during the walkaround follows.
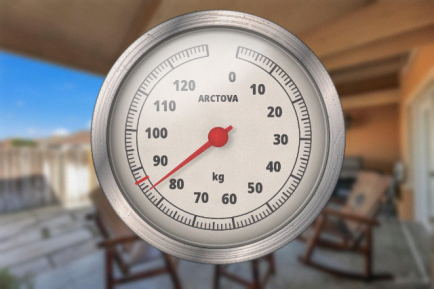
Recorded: value=84 unit=kg
